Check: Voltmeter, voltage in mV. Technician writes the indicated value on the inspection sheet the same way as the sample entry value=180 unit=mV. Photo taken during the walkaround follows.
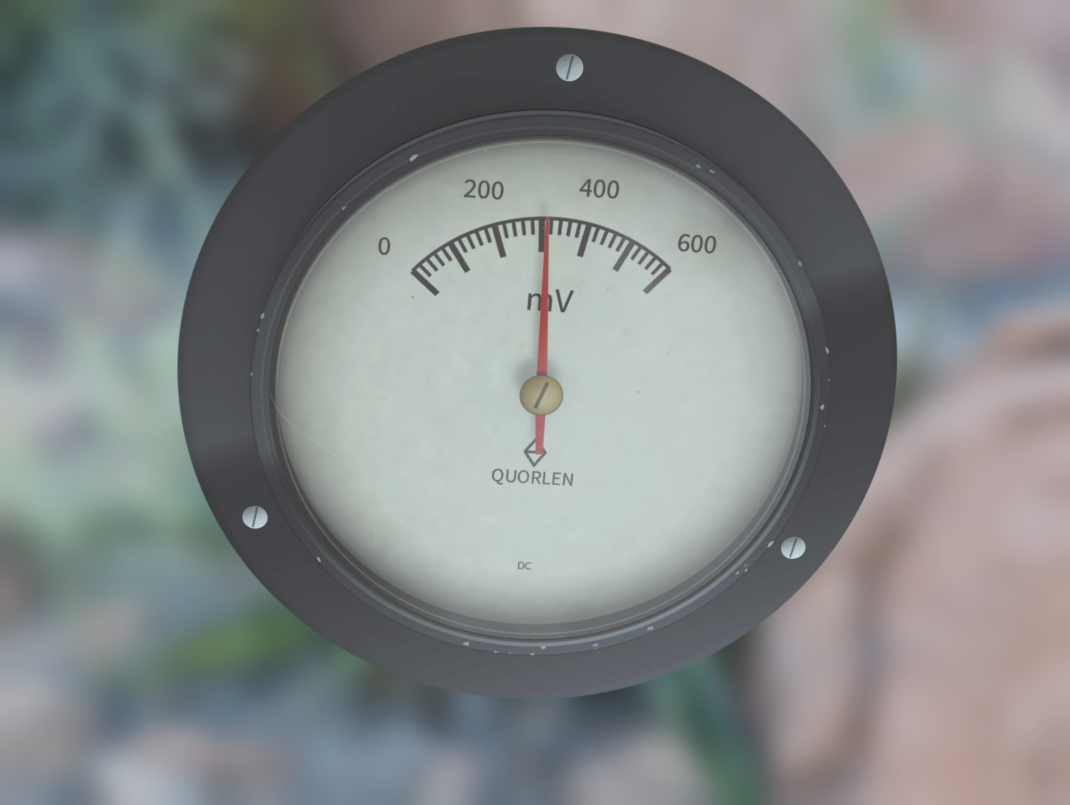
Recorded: value=310 unit=mV
